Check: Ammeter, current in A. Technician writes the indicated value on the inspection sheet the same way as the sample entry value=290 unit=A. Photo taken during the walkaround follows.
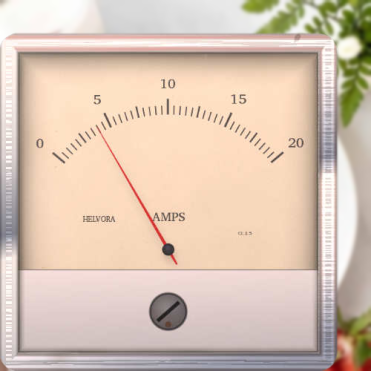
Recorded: value=4 unit=A
